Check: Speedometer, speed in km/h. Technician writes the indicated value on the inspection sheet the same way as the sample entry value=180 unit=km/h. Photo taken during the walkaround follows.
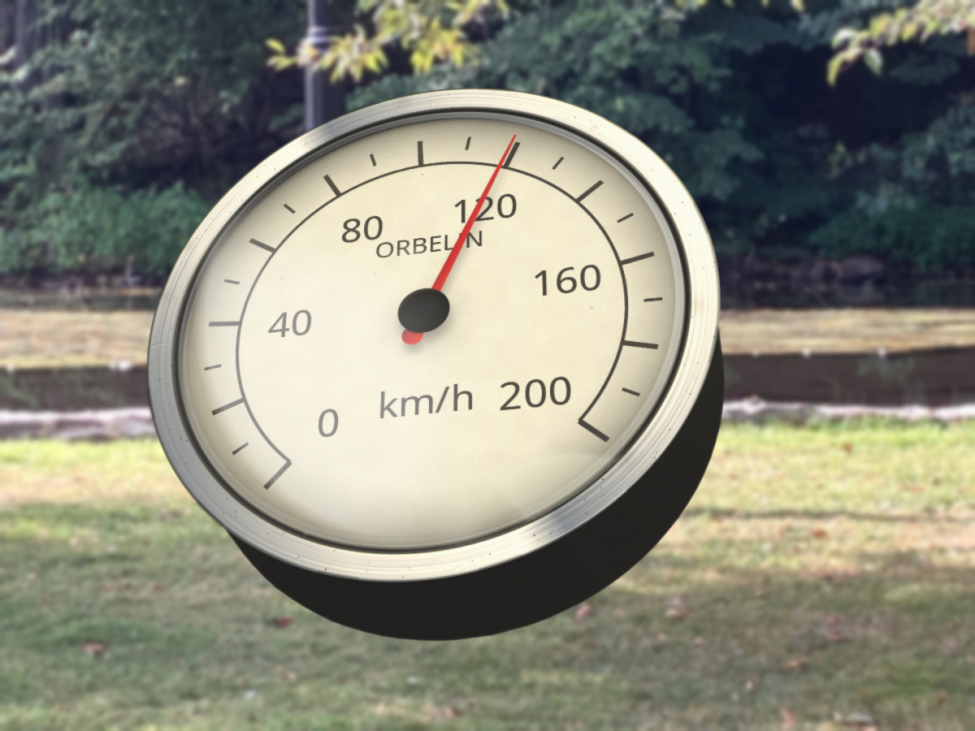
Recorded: value=120 unit=km/h
